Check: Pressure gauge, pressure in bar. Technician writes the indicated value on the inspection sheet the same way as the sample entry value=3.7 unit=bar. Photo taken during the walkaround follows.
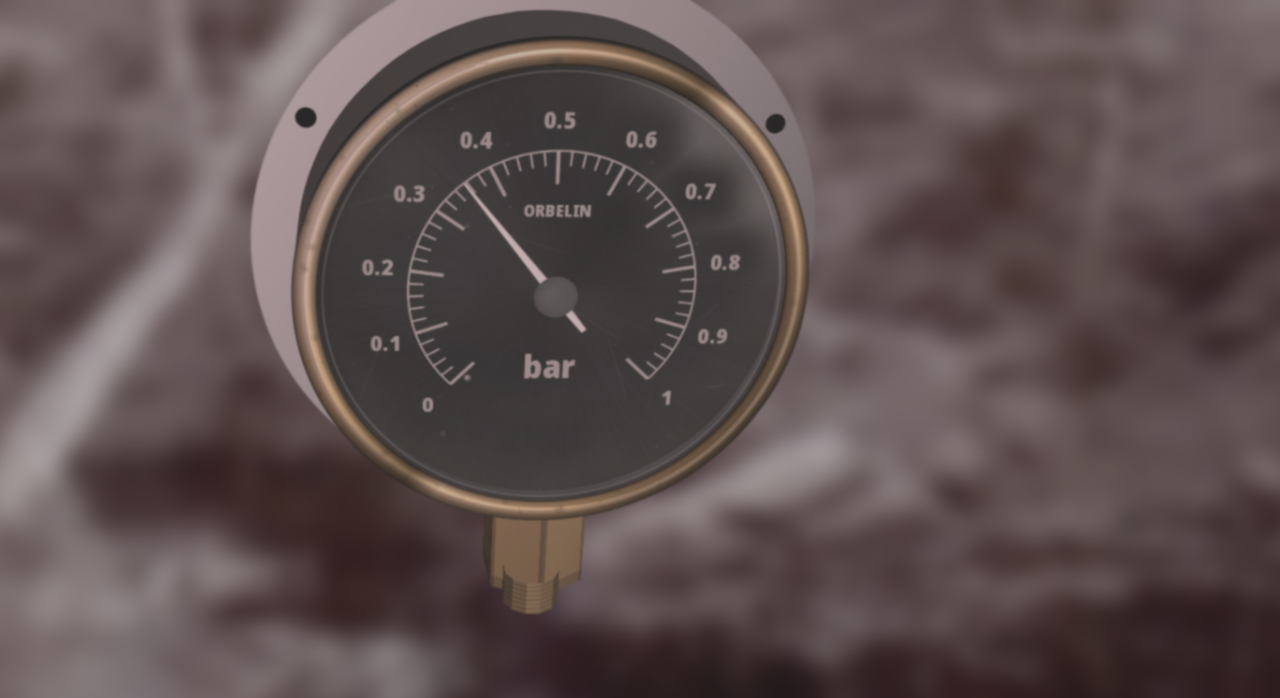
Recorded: value=0.36 unit=bar
